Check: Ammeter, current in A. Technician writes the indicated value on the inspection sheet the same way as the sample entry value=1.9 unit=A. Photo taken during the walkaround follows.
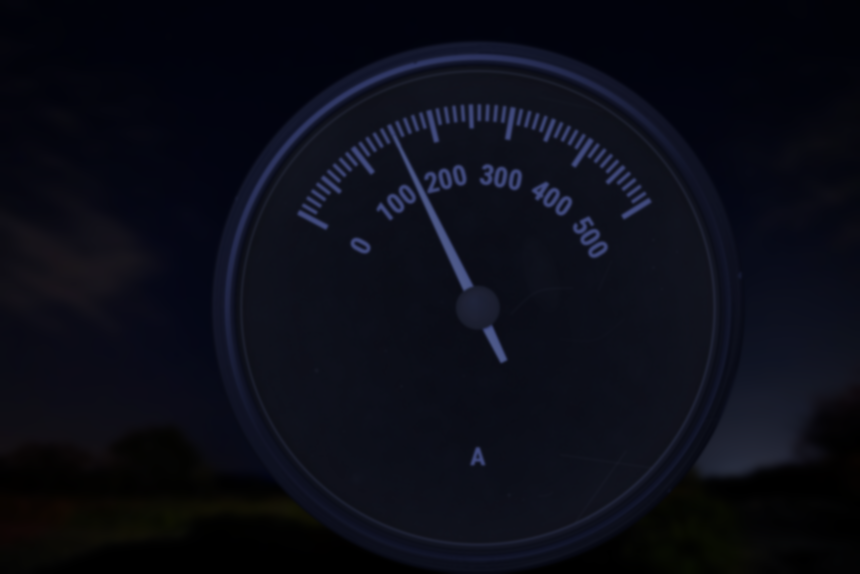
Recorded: value=150 unit=A
